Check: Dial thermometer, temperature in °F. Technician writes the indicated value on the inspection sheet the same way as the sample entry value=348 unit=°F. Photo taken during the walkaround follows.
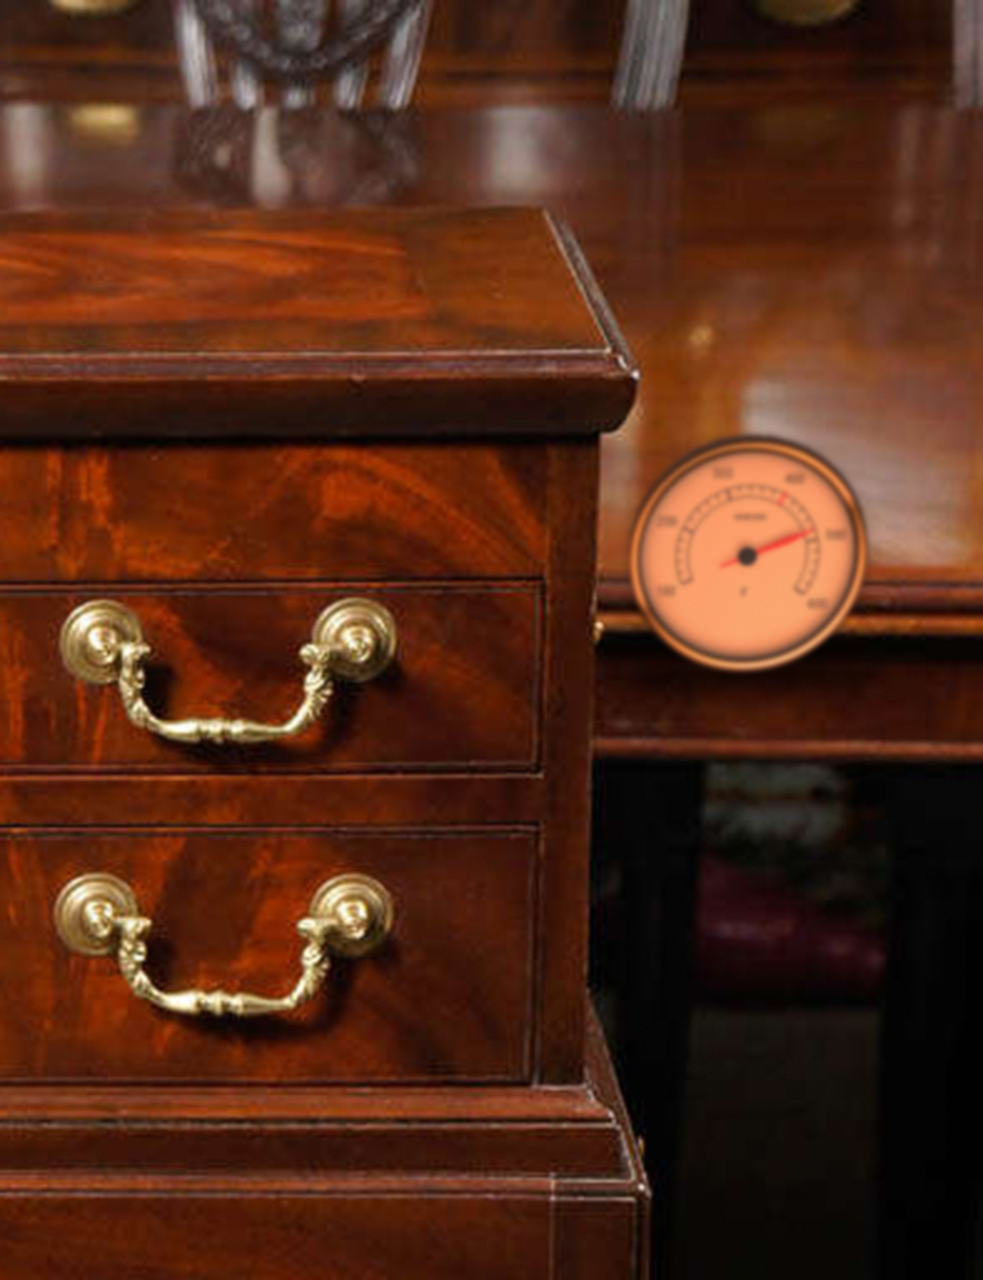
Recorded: value=480 unit=°F
